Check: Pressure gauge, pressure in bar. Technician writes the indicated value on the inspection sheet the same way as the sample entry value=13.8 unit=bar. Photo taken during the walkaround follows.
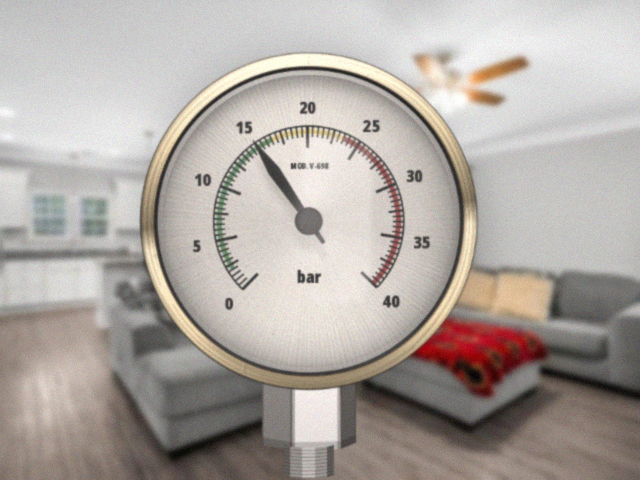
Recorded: value=15 unit=bar
